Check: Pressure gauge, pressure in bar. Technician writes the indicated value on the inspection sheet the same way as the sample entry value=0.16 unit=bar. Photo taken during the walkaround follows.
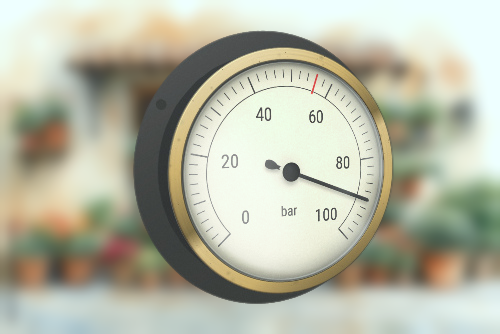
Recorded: value=90 unit=bar
